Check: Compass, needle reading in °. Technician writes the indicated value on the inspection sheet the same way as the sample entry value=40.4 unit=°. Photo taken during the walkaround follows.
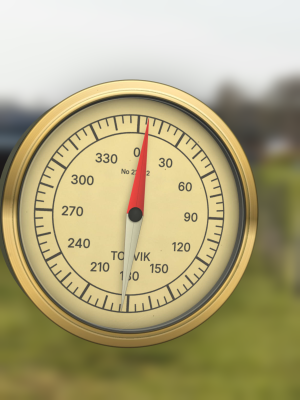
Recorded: value=5 unit=°
